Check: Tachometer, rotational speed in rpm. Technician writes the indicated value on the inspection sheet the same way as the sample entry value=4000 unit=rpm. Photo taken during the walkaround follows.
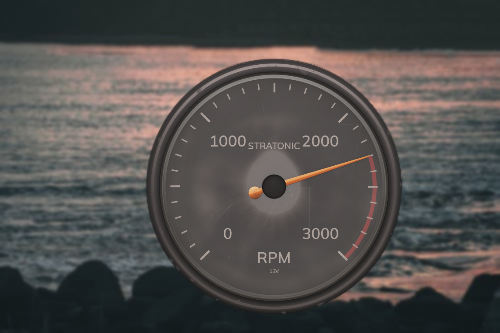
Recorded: value=2300 unit=rpm
